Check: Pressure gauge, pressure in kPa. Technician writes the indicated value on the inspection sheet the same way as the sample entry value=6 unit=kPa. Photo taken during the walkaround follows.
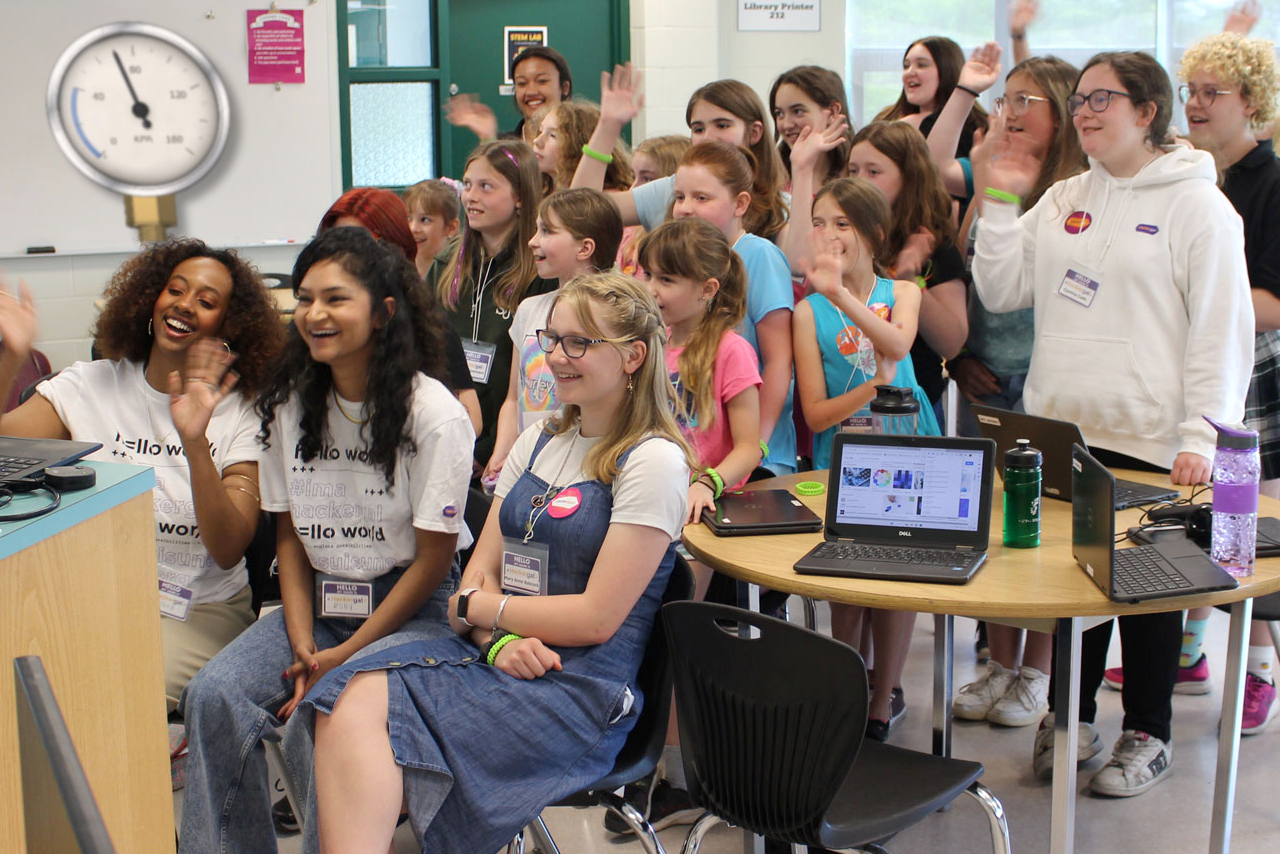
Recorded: value=70 unit=kPa
